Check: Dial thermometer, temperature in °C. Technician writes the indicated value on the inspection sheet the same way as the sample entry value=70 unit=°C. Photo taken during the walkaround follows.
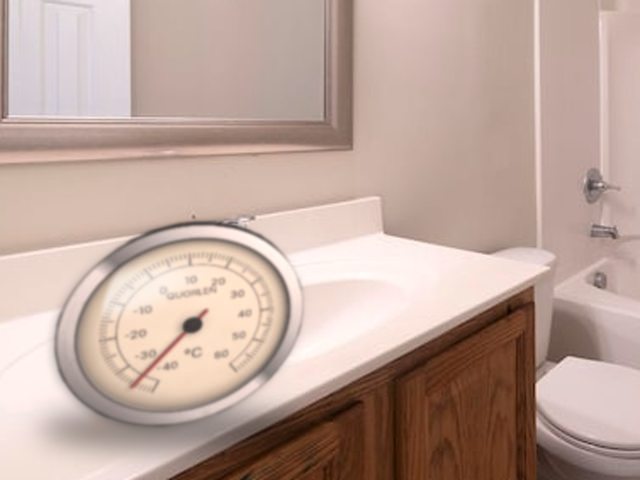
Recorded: value=-35 unit=°C
